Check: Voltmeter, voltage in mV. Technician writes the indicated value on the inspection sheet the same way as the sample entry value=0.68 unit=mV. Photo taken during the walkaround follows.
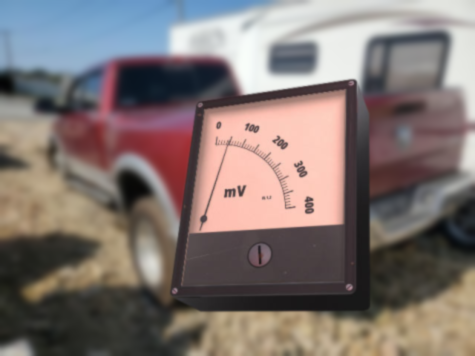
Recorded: value=50 unit=mV
